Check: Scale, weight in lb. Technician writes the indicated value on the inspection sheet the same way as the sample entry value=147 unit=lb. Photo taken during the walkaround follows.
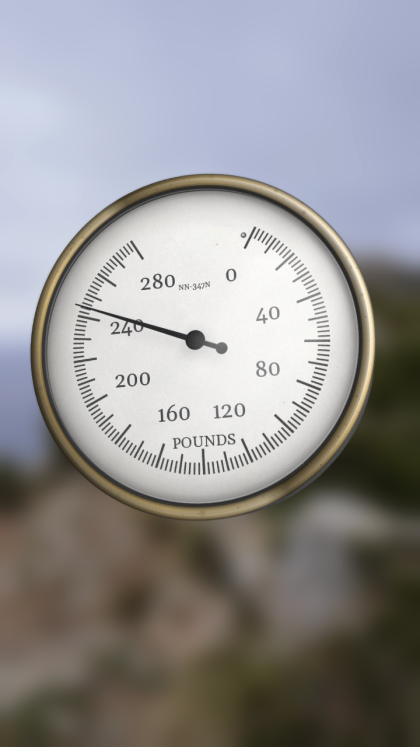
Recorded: value=244 unit=lb
